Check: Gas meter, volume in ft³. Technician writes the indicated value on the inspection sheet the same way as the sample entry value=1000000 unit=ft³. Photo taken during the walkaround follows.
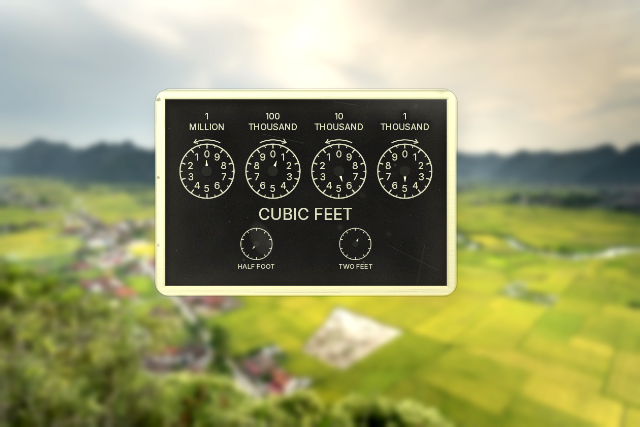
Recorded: value=5500 unit=ft³
